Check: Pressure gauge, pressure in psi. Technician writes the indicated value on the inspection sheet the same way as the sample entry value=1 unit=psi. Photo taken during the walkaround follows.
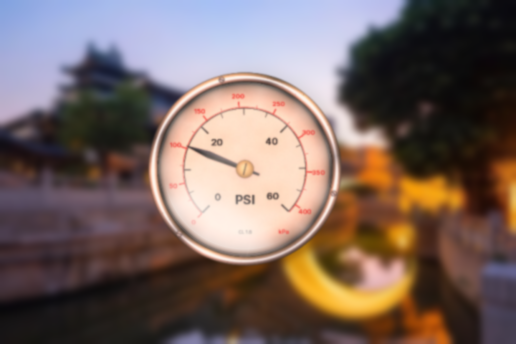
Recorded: value=15 unit=psi
